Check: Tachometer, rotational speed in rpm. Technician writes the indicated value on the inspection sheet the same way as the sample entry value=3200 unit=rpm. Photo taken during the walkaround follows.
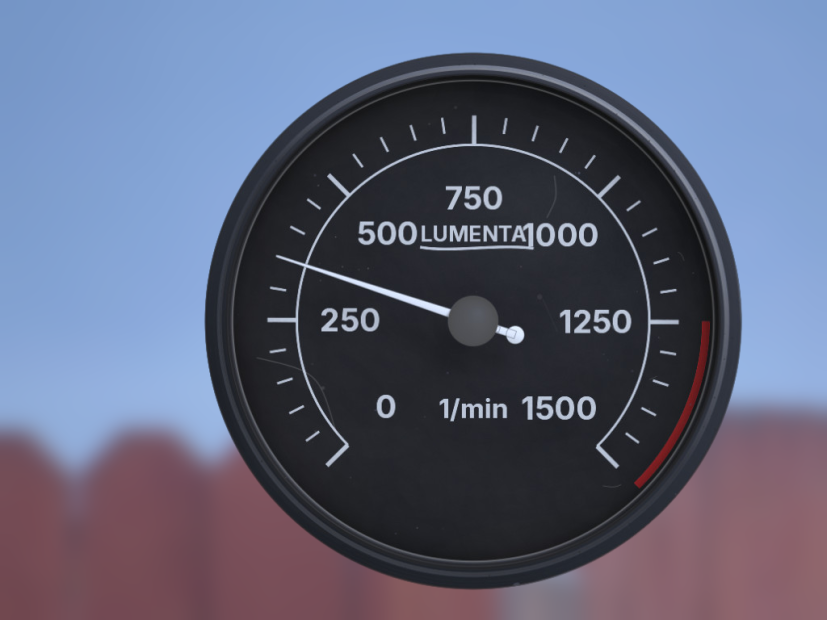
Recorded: value=350 unit=rpm
